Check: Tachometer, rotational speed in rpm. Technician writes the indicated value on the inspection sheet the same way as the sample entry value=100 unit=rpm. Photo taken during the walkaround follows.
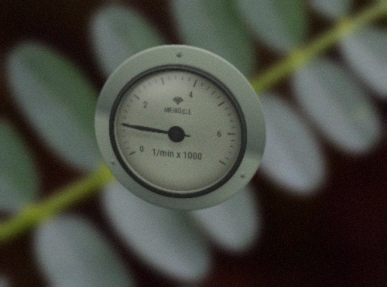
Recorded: value=1000 unit=rpm
